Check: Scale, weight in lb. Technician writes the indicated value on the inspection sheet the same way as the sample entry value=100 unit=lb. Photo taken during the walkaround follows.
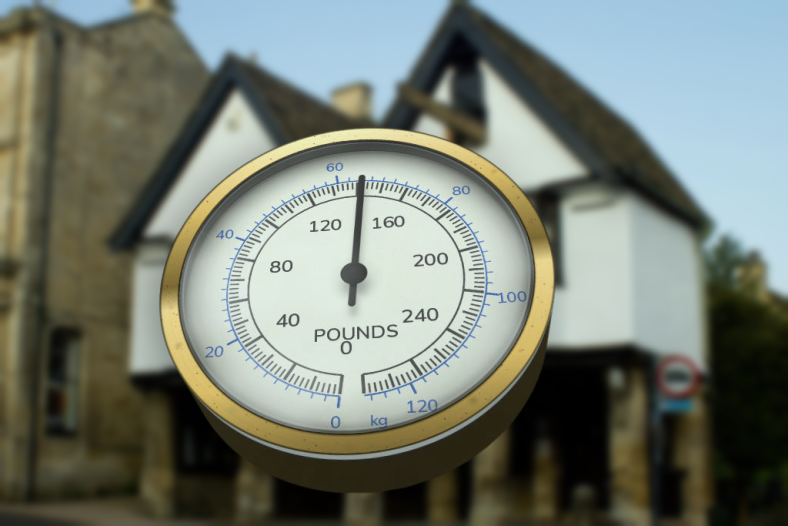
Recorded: value=142 unit=lb
